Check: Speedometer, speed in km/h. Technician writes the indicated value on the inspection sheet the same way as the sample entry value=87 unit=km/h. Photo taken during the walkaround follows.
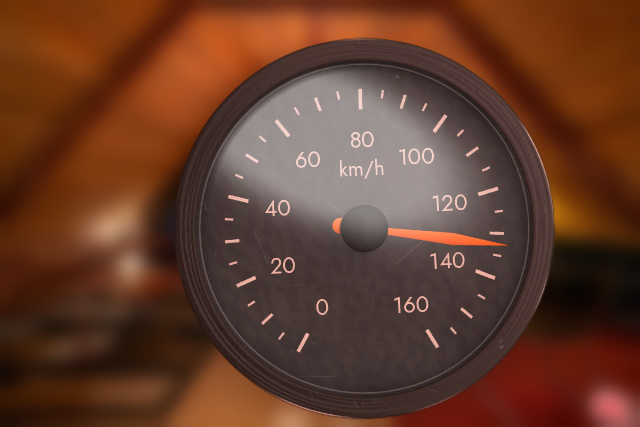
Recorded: value=132.5 unit=km/h
